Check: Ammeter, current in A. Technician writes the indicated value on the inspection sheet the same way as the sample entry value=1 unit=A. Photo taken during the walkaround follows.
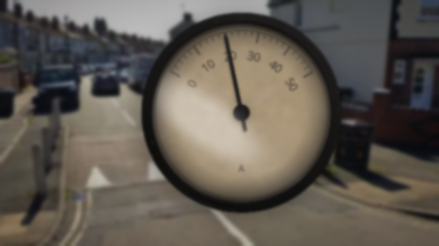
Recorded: value=20 unit=A
